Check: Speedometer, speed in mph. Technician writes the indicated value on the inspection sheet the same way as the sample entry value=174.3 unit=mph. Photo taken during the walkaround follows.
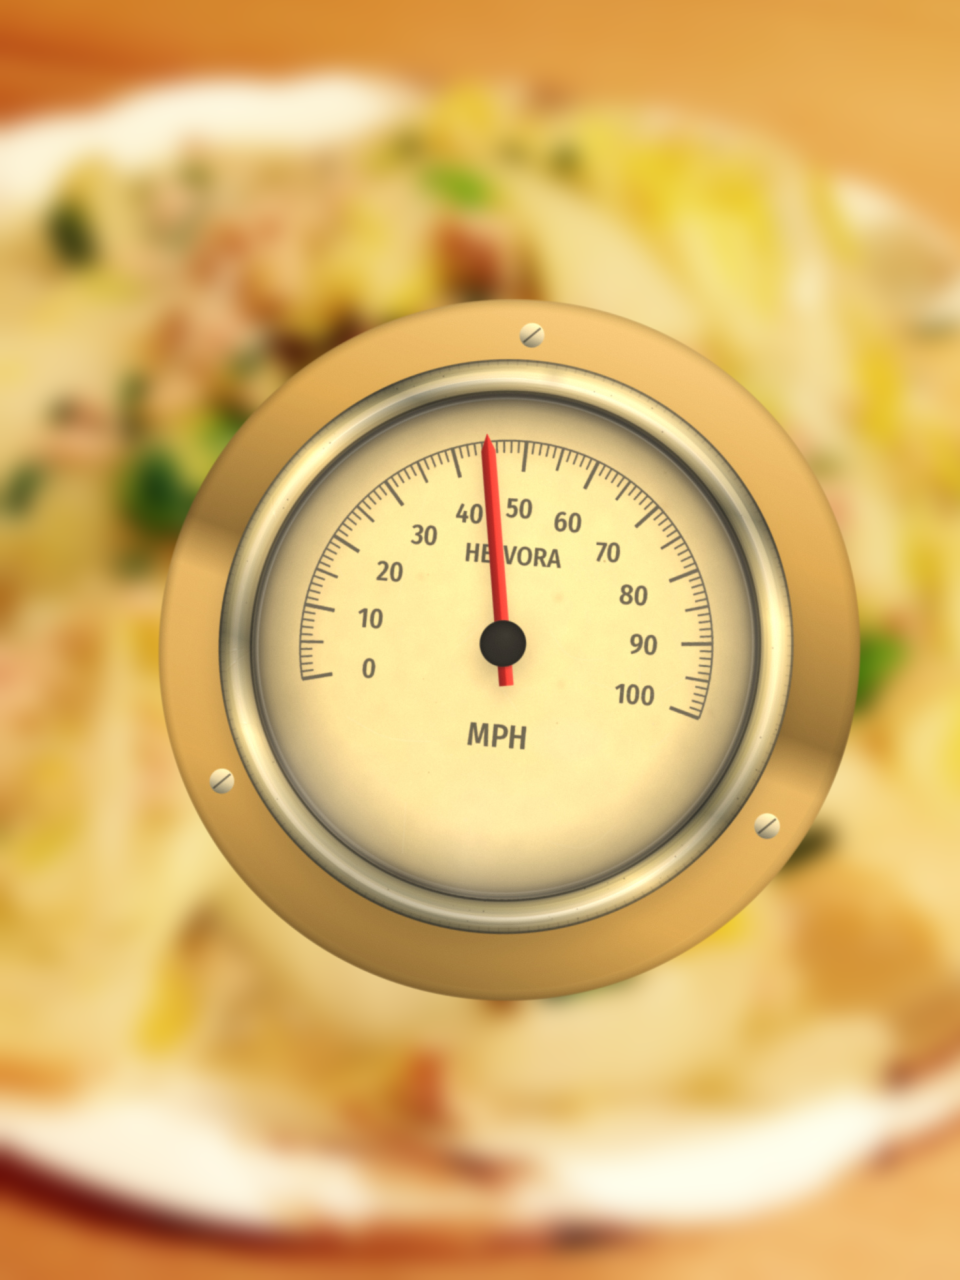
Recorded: value=45 unit=mph
